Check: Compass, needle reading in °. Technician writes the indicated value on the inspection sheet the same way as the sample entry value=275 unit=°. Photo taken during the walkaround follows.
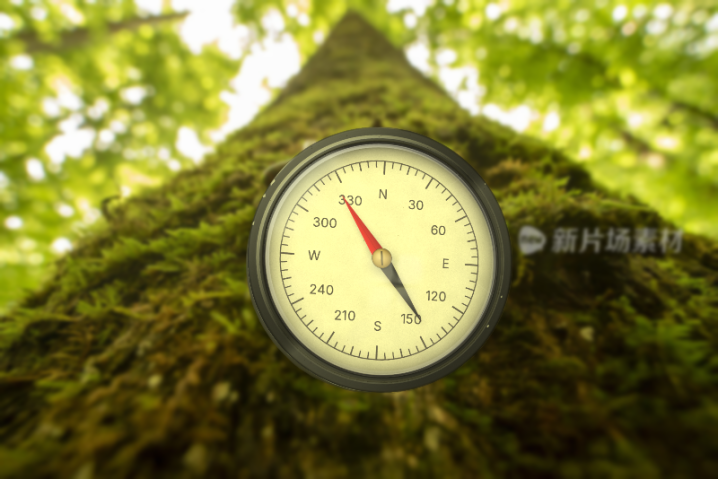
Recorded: value=325 unit=°
